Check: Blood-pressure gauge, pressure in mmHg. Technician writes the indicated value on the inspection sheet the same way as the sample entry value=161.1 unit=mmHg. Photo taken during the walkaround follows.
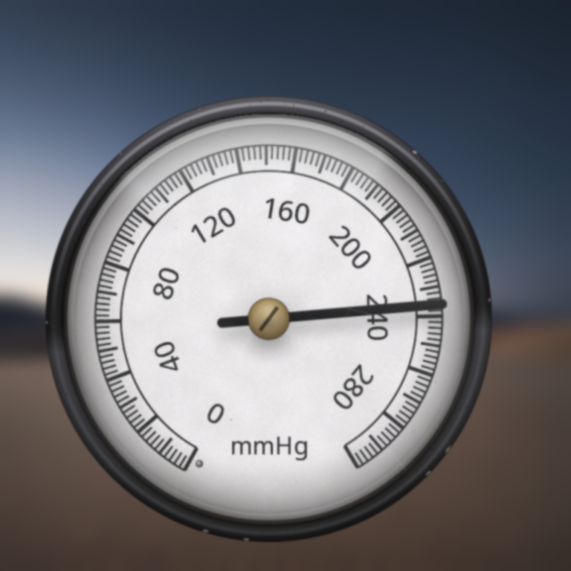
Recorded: value=236 unit=mmHg
